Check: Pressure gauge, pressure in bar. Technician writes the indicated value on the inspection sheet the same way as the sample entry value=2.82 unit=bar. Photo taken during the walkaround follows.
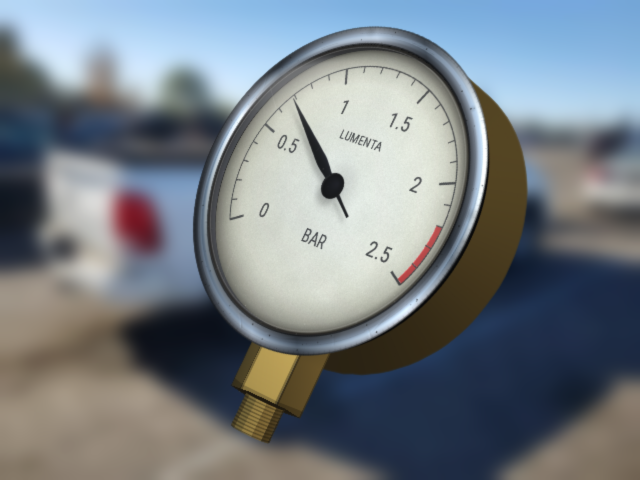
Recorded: value=0.7 unit=bar
